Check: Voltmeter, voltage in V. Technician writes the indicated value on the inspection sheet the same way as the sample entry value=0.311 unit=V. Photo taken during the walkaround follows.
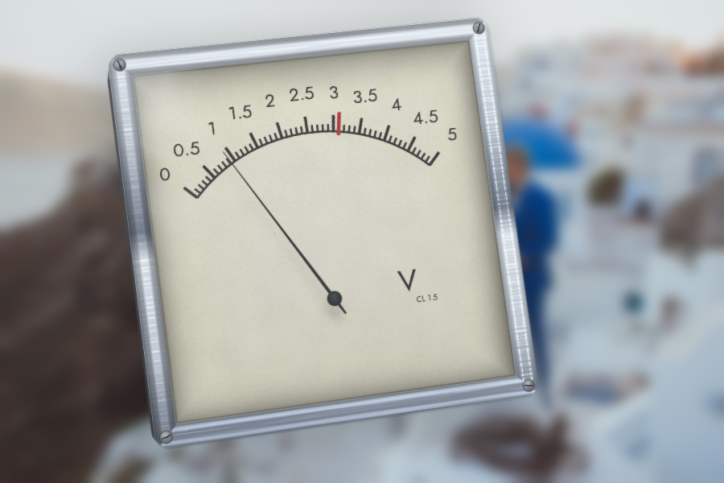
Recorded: value=0.9 unit=V
